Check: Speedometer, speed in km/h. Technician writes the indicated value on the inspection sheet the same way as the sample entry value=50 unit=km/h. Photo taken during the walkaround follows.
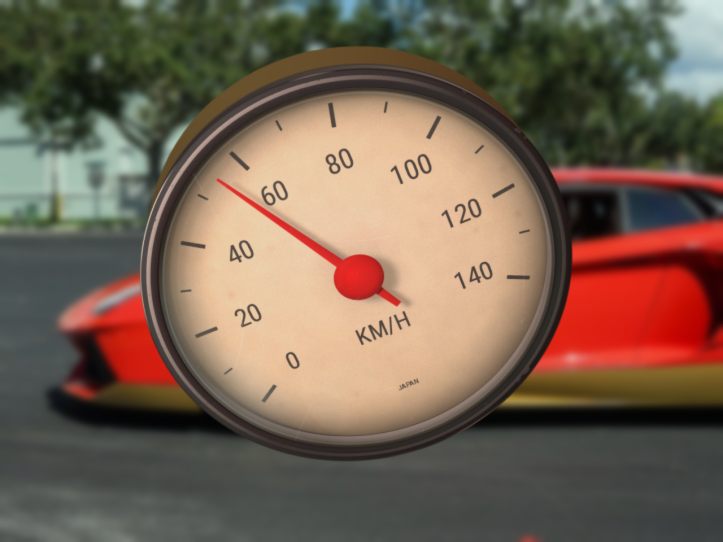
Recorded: value=55 unit=km/h
